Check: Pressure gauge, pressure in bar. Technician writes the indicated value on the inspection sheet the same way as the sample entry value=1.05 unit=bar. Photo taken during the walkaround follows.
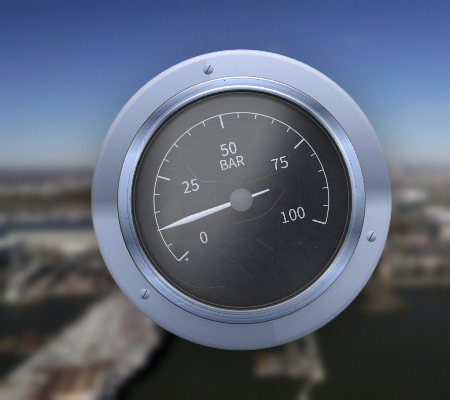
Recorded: value=10 unit=bar
